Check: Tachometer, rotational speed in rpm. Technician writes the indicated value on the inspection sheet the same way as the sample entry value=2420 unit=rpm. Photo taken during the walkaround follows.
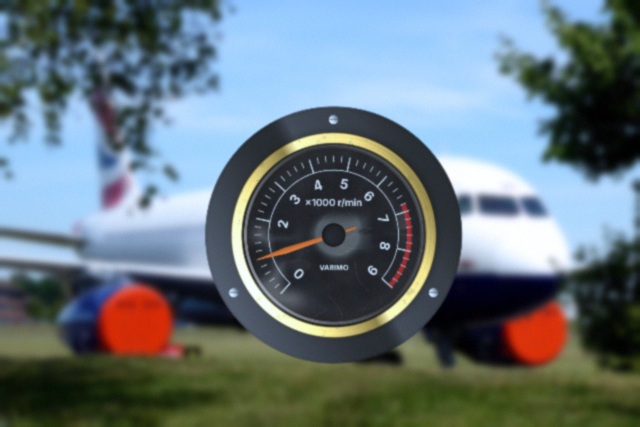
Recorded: value=1000 unit=rpm
